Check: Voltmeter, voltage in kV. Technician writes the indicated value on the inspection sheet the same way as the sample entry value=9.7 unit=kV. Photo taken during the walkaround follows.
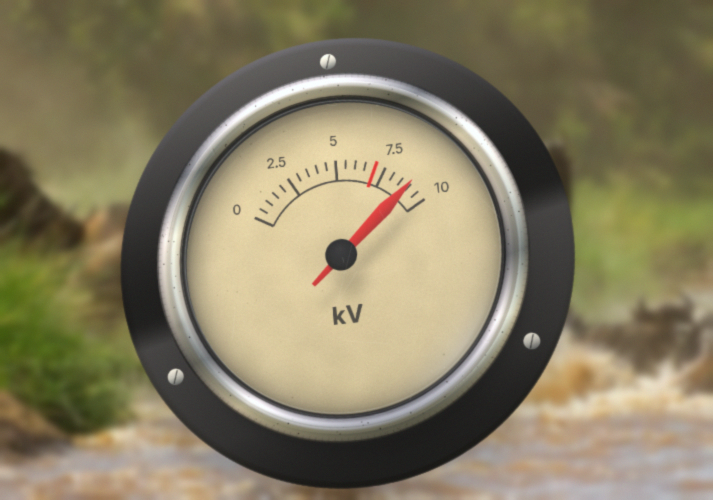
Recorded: value=9 unit=kV
